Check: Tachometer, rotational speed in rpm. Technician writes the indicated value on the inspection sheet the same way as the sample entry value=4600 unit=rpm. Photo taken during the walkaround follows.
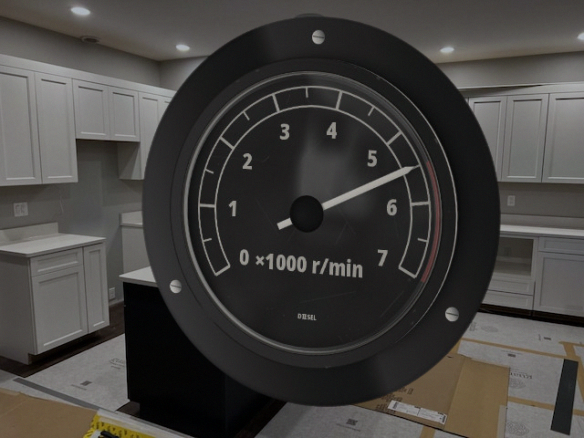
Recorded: value=5500 unit=rpm
